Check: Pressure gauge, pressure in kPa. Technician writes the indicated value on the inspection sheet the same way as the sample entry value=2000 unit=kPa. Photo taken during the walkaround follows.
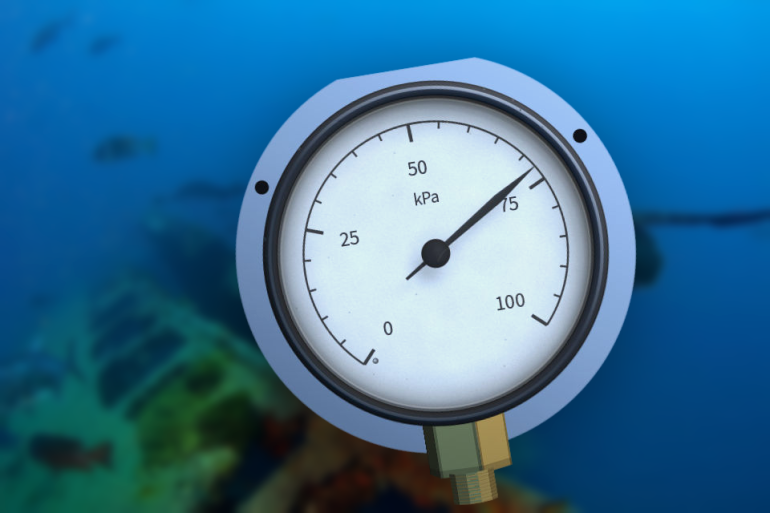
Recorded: value=72.5 unit=kPa
